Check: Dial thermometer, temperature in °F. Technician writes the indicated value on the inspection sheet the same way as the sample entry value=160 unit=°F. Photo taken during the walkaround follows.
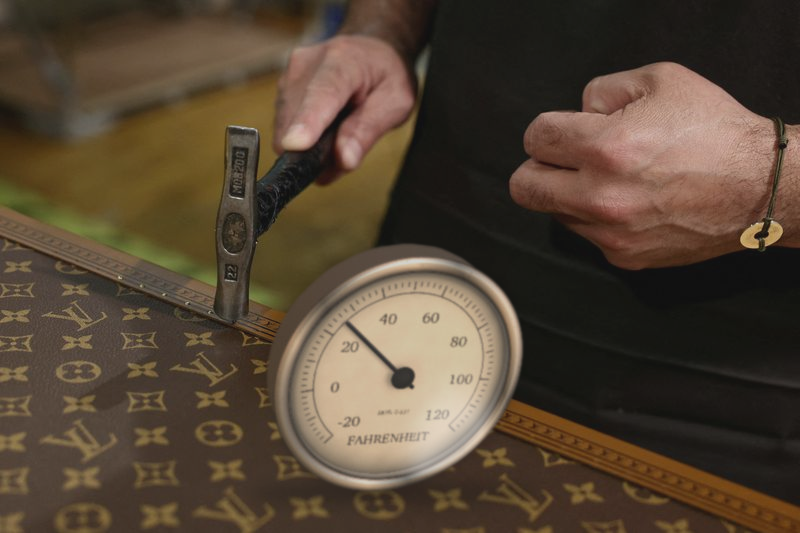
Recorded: value=26 unit=°F
